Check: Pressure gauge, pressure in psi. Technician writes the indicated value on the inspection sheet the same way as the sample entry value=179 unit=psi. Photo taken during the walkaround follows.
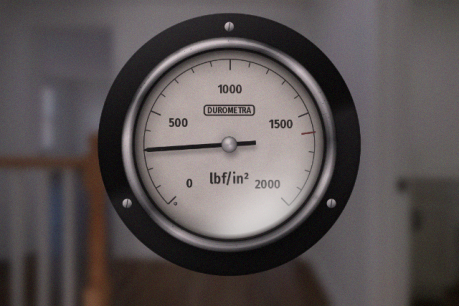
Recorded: value=300 unit=psi
